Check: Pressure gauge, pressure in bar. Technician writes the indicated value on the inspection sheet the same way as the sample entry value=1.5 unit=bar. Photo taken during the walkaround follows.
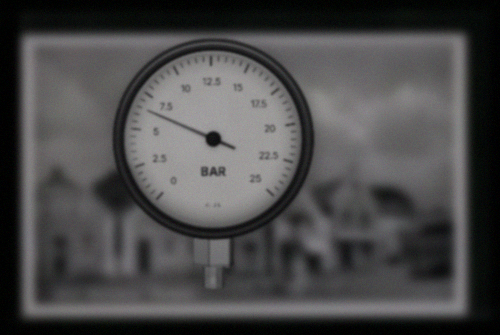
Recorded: value=6.5 unit=bar
